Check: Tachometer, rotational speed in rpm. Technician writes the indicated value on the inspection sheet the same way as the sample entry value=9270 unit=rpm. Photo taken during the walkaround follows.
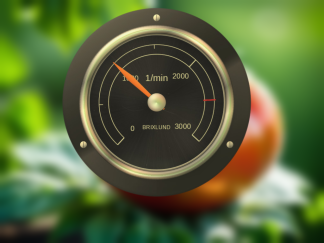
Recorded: value=1000 unit=rpm
